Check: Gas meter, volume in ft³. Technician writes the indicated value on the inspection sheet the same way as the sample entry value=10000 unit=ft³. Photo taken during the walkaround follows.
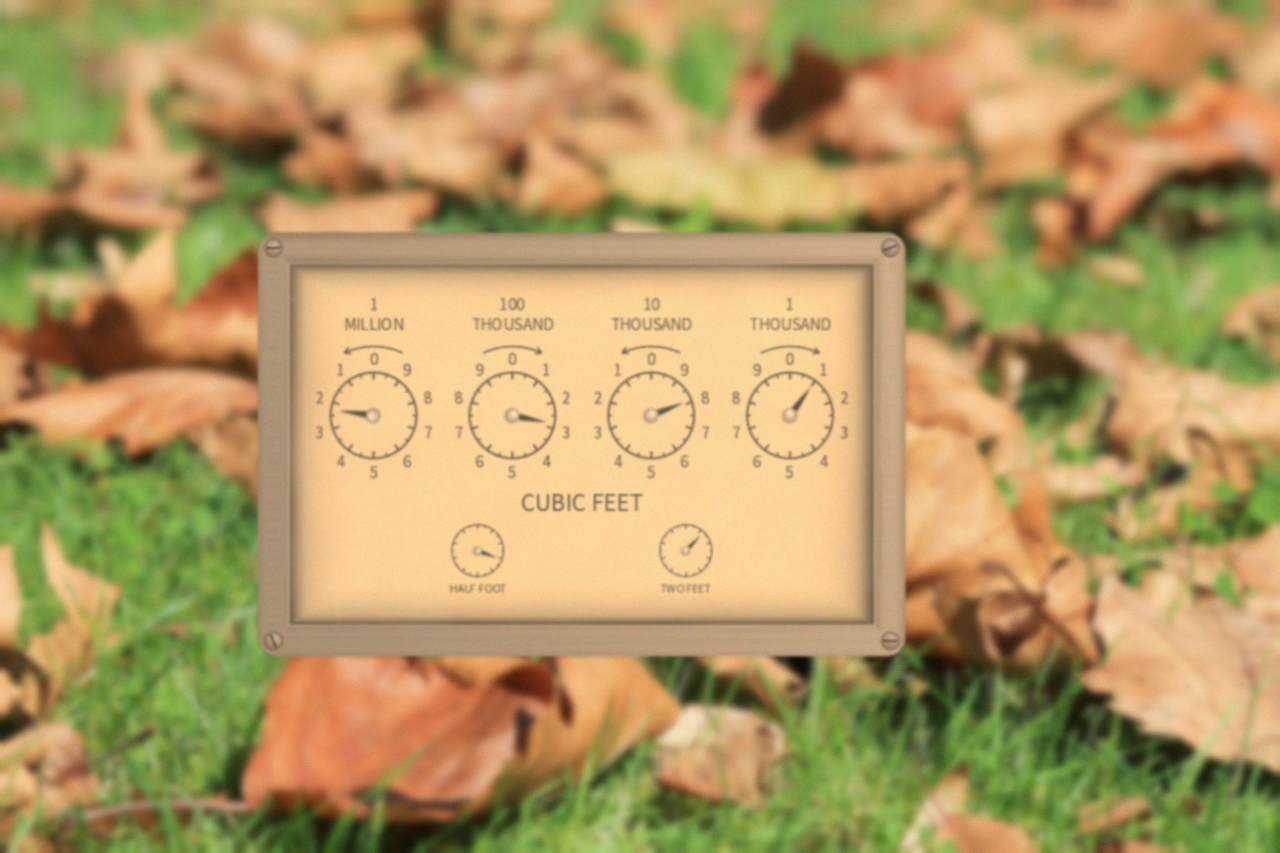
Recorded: value=228100 unit=ft³
